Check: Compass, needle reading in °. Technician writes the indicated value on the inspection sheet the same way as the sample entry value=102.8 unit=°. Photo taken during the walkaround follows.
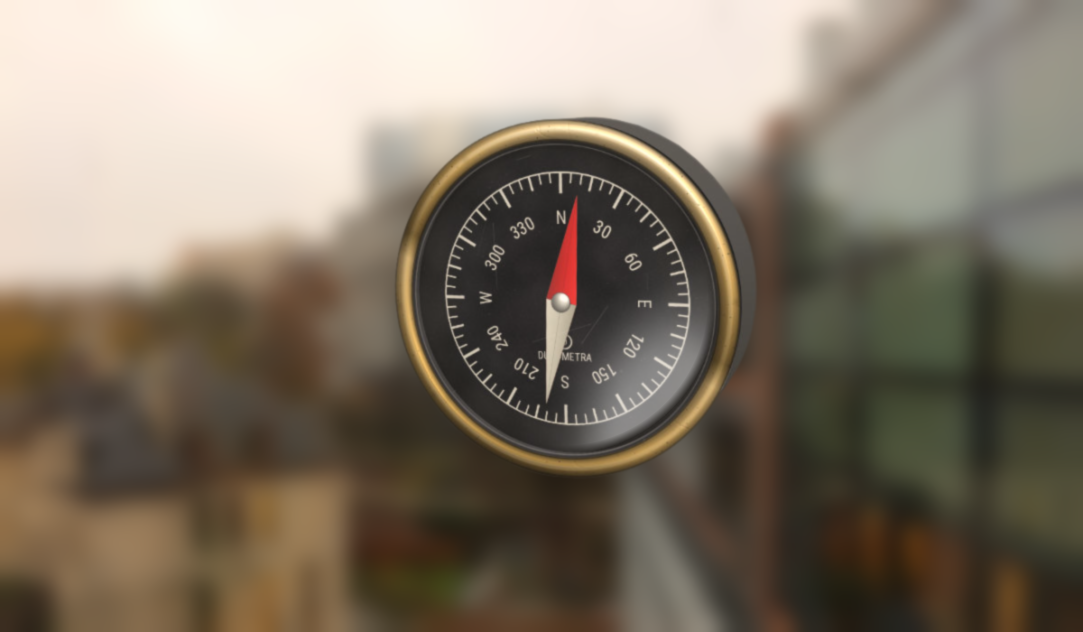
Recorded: value=10 unit=°
